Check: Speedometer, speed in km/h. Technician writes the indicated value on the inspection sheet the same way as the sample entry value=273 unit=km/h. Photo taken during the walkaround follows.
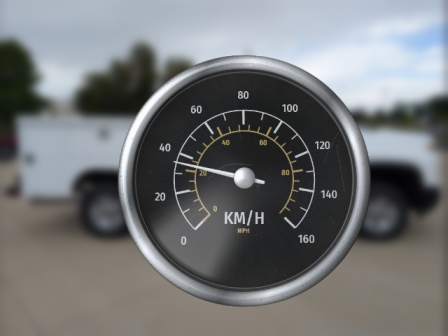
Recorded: value=35 unit=km/h
